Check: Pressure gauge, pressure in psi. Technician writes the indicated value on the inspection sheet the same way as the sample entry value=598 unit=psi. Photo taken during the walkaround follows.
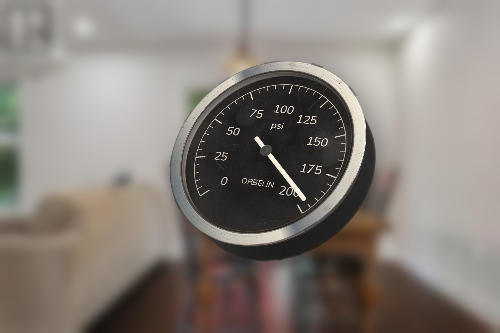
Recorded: value=195 unit=psi
